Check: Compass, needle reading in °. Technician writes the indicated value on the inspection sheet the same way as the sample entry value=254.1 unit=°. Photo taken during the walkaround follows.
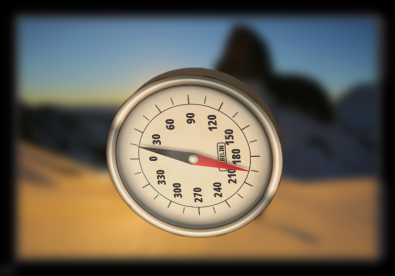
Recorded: value=195 unit=°
